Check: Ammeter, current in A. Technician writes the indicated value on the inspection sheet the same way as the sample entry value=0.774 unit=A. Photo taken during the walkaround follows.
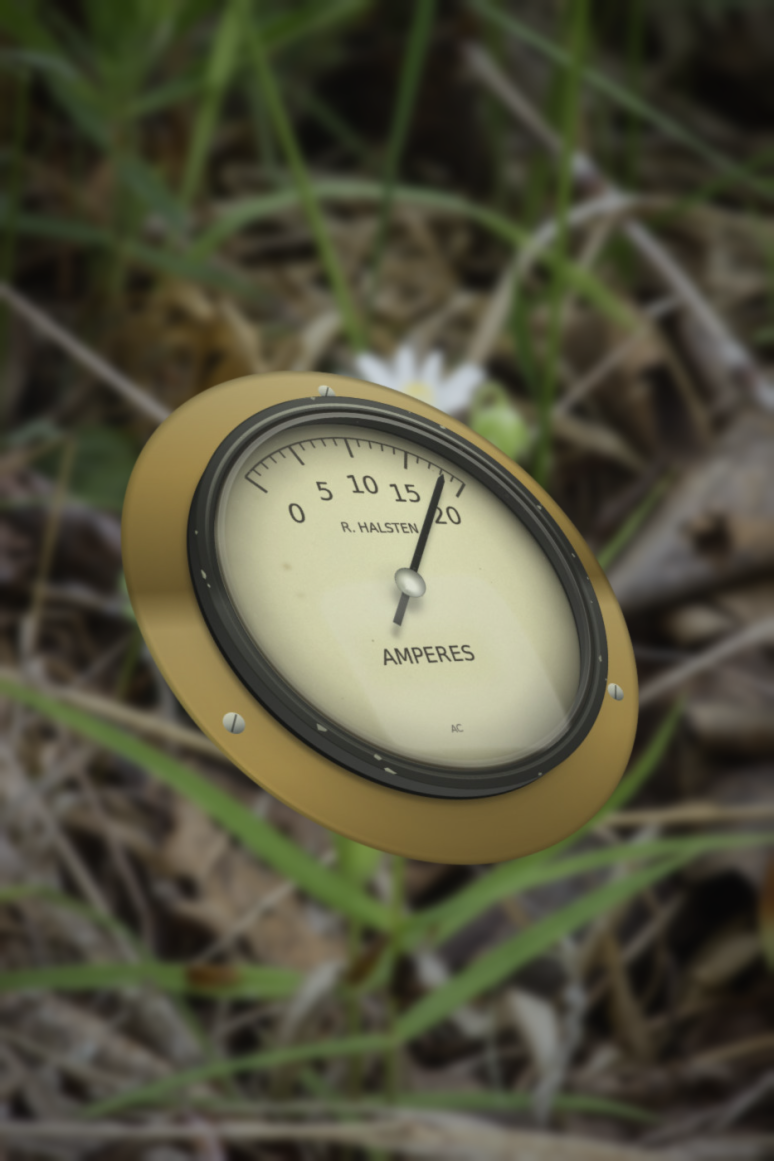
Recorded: value=18 unit=A
